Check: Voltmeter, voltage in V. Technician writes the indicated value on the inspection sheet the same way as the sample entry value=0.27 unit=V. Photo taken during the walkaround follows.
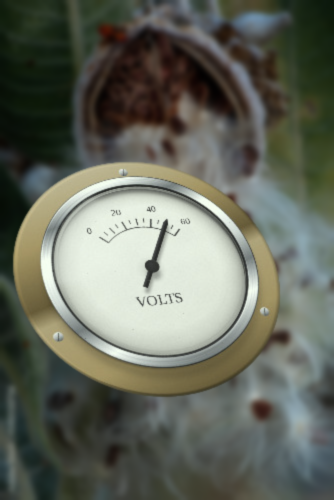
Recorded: value=50 unit=V
